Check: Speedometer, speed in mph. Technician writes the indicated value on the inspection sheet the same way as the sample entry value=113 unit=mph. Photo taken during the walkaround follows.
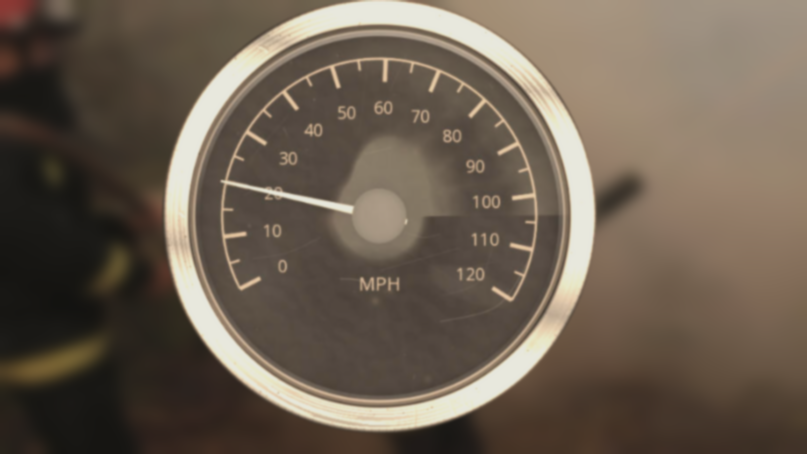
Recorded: value=20 unit=mph
